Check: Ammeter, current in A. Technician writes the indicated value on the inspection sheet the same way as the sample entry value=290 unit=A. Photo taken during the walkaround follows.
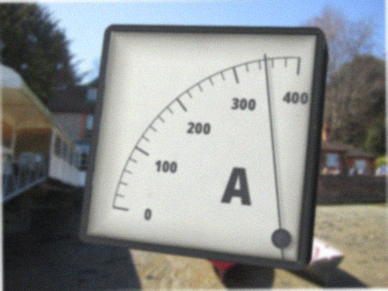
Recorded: value=350 unit=A
